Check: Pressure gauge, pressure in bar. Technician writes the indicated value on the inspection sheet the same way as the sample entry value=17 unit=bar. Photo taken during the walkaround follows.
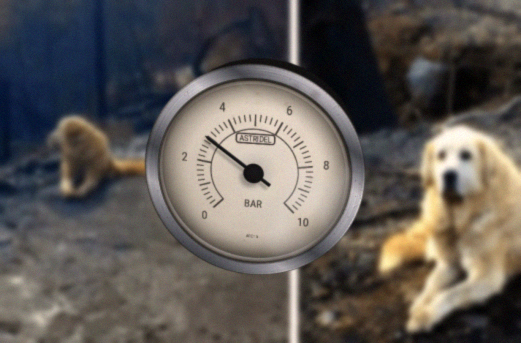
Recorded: value=3 unit=bar
